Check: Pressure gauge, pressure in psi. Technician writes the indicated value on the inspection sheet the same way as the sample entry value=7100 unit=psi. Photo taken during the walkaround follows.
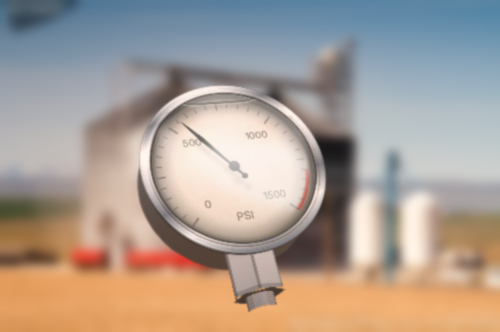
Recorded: value=550 unit=psi
